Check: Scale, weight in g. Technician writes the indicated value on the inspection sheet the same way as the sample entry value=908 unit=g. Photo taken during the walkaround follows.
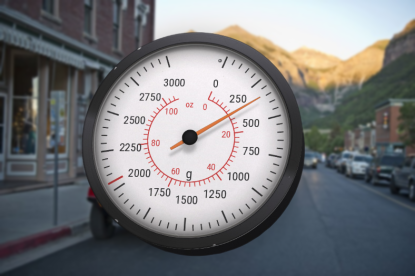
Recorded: value=350 unit=g
